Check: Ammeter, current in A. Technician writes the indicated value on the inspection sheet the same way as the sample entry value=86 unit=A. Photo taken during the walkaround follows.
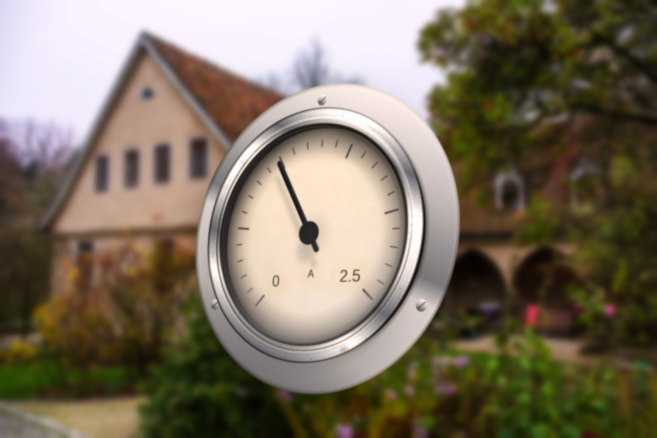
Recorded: value=1 unit=A
